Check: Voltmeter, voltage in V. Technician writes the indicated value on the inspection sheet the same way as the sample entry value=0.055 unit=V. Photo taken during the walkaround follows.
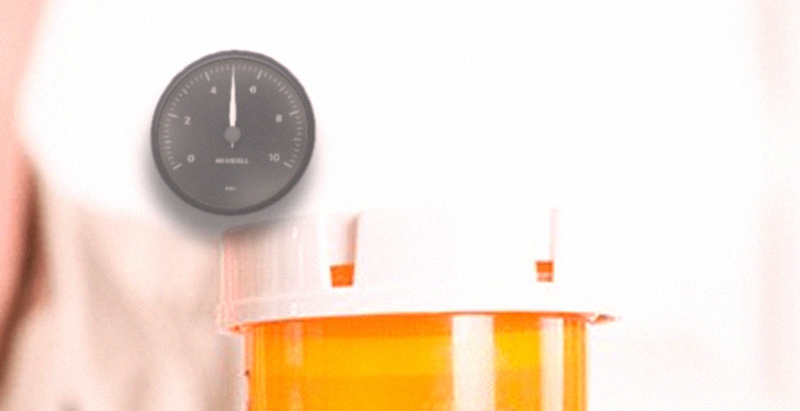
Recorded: value=5 unit=V
